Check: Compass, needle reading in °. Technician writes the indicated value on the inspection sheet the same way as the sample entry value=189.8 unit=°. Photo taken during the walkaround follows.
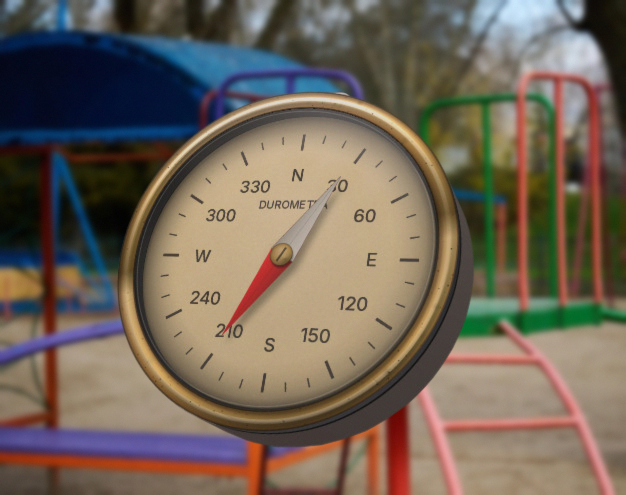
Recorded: value=210 unit=°
